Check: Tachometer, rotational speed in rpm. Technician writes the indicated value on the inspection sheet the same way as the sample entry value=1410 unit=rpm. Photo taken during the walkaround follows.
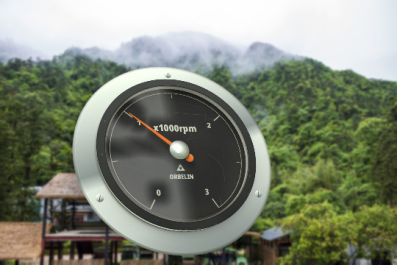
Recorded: value=1000 unit=rpm
